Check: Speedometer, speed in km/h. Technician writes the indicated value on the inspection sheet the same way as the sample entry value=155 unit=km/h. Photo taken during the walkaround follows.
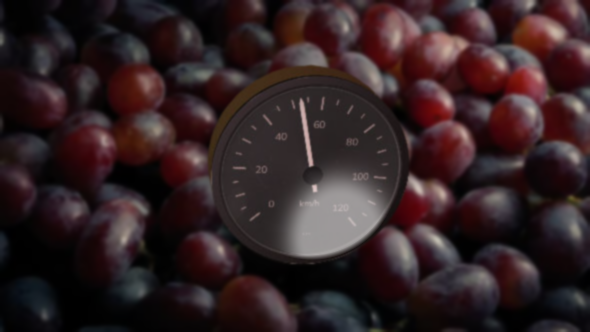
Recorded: value=52.5 unit=km/h
